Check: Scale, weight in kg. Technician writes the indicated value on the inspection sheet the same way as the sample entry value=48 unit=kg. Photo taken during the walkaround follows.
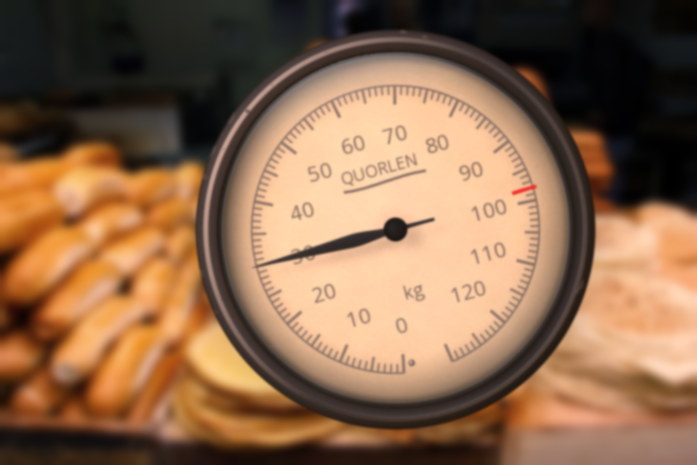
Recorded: value=30 unit=kg
